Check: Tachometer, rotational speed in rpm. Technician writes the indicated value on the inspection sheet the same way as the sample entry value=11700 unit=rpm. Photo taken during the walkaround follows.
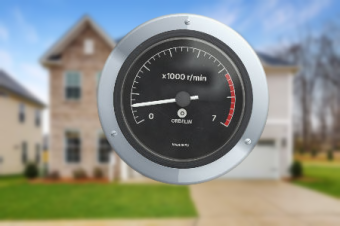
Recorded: value=600 unit=rpm
